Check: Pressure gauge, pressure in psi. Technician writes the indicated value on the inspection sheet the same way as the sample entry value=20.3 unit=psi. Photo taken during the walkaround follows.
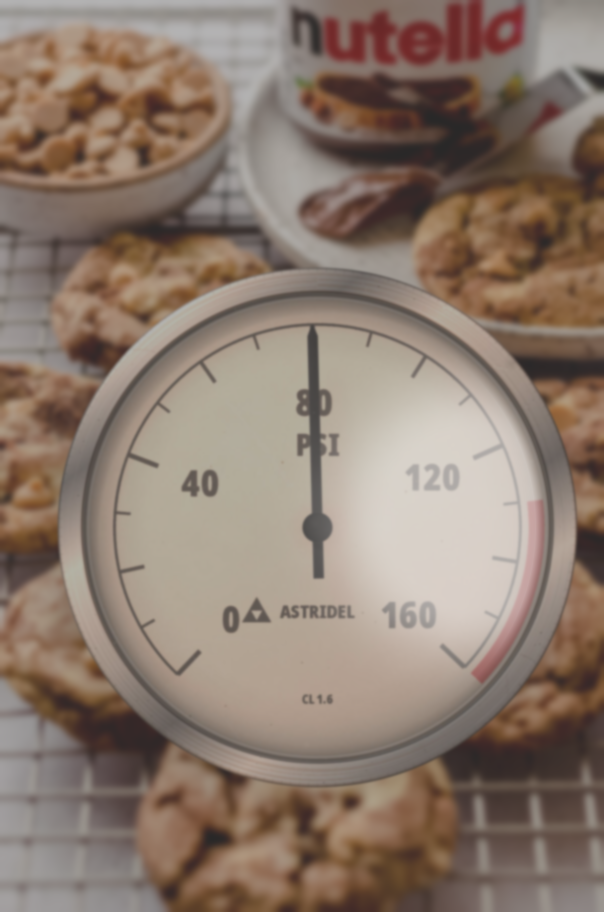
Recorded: value=80 unit=psi
